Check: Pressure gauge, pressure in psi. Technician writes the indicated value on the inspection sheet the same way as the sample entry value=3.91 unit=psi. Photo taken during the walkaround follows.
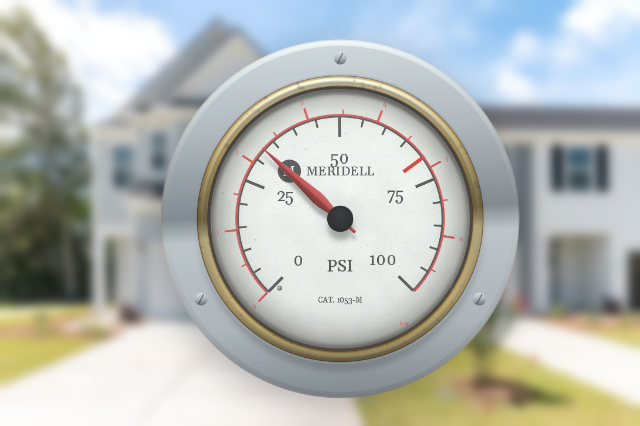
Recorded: value=32.5 unit=psi
